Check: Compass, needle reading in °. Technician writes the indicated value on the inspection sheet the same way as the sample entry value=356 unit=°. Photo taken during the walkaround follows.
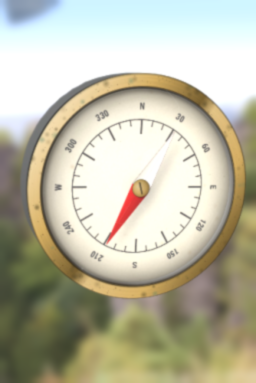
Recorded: value=210 unit=°
